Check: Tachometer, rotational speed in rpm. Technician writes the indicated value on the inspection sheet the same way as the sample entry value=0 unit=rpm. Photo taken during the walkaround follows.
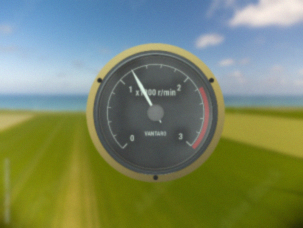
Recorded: value=1200 unit=rpm
